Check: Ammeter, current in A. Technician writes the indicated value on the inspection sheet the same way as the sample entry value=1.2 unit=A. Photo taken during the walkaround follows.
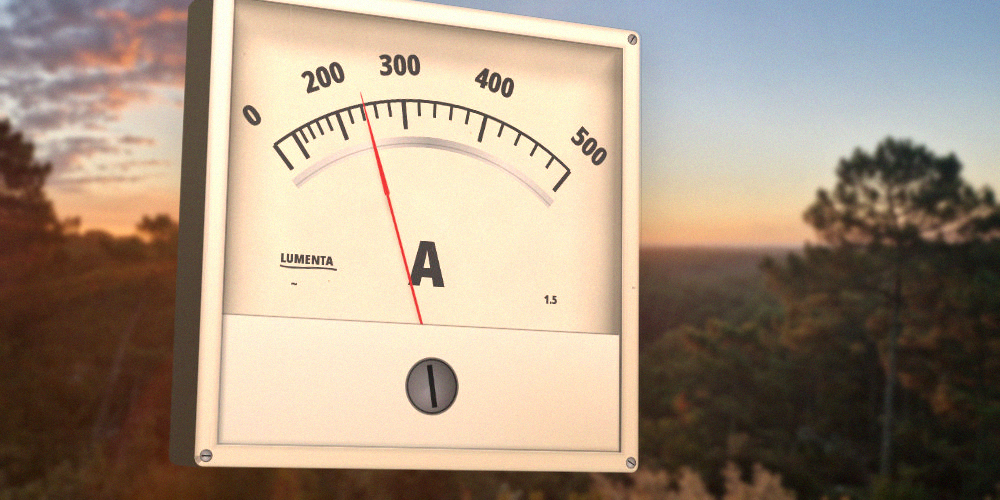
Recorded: value=240 unit=A
